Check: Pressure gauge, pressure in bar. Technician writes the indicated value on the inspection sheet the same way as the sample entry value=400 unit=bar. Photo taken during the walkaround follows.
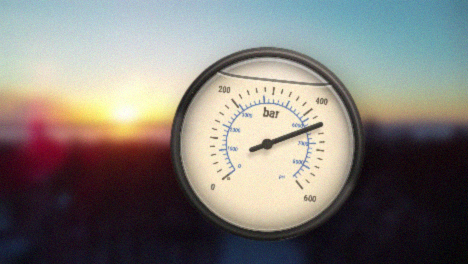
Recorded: value=440 unit=bar
